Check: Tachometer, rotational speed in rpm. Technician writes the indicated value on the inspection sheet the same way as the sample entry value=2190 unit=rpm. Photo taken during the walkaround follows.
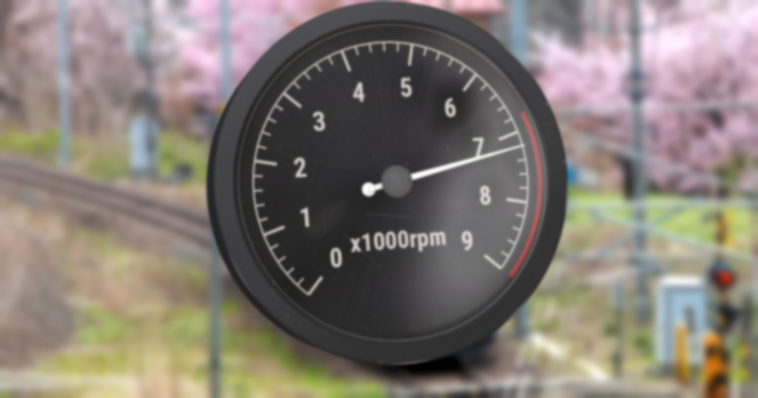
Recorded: value=7200 unit=rpm
